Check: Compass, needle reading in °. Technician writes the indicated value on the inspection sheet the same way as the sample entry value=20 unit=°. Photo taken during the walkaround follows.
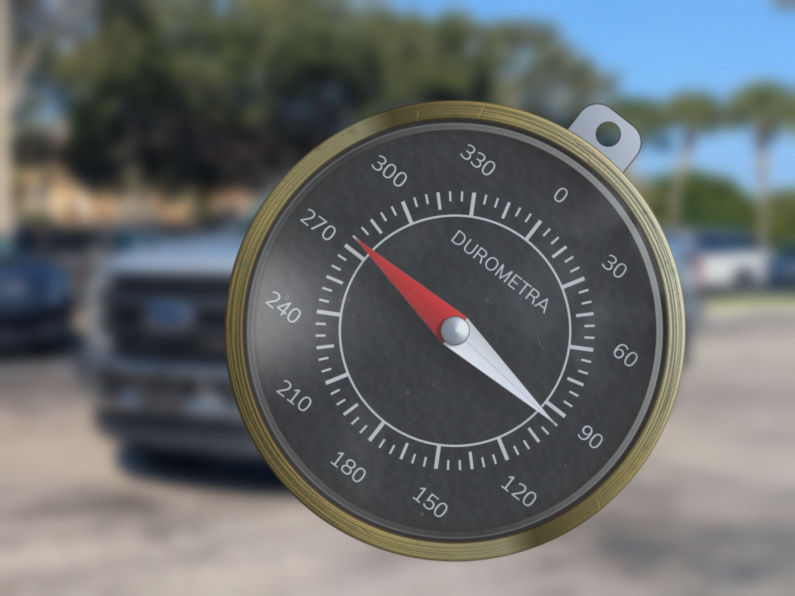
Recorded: value=275 unit=°
